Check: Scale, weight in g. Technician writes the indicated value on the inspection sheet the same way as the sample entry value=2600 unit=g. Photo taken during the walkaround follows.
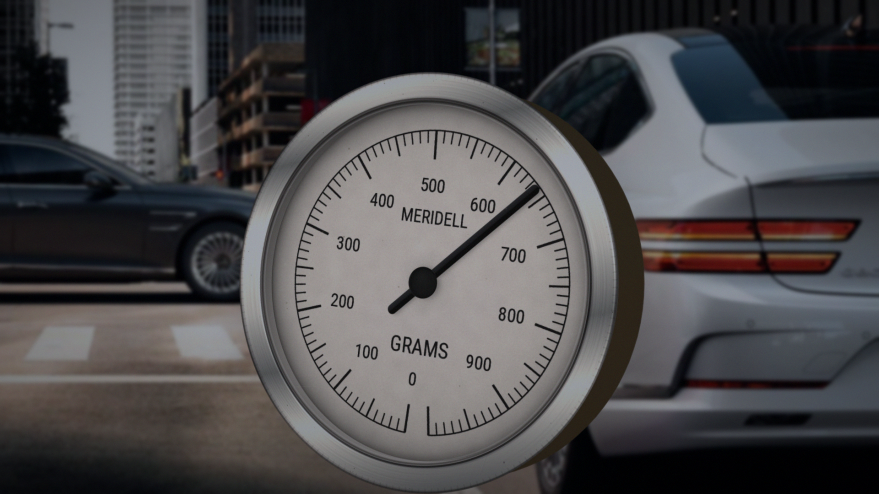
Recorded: value=640 unit=g
